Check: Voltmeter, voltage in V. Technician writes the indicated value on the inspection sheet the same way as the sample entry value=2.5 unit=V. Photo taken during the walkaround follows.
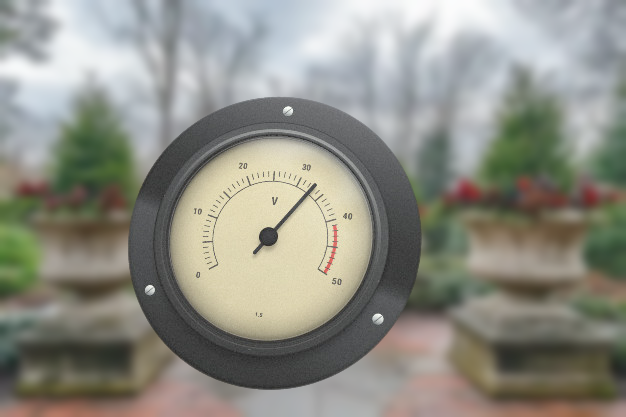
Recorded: value=33 unit=V
